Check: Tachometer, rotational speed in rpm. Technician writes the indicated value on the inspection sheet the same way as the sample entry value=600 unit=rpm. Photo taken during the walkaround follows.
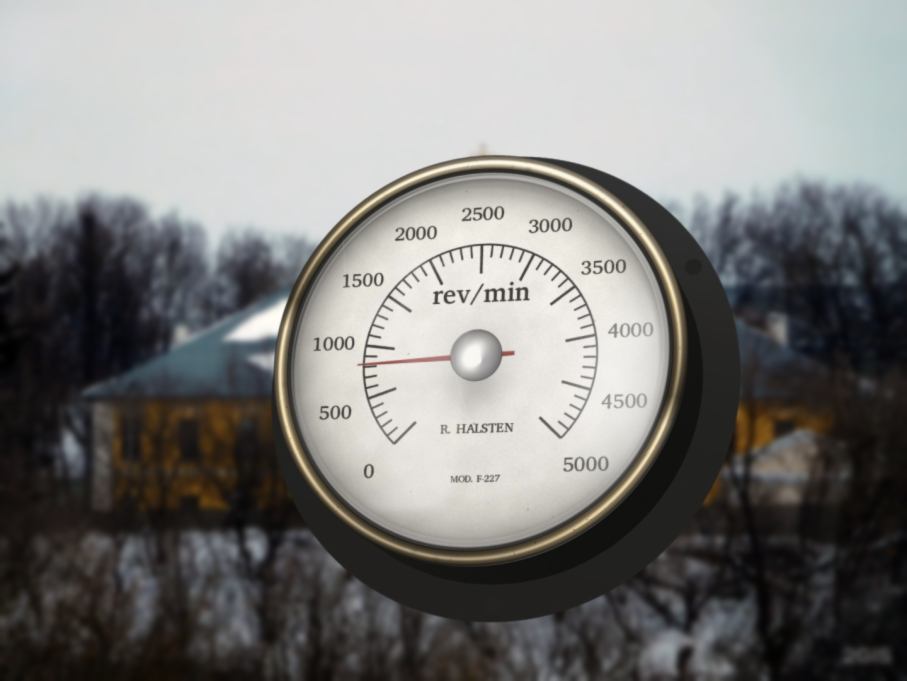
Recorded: value=800 unit=rpm
